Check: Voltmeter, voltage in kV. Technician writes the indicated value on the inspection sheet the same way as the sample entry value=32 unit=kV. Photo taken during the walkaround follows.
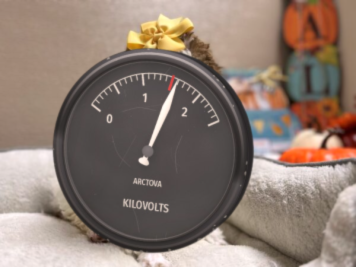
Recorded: value=1.6 unit=kV
